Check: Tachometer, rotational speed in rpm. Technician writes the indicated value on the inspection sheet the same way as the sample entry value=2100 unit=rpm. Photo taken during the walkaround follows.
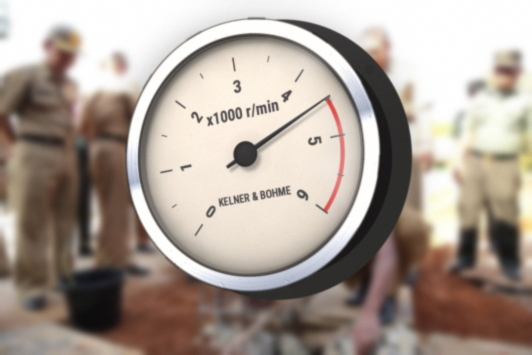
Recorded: value=4500 unit=rpm
